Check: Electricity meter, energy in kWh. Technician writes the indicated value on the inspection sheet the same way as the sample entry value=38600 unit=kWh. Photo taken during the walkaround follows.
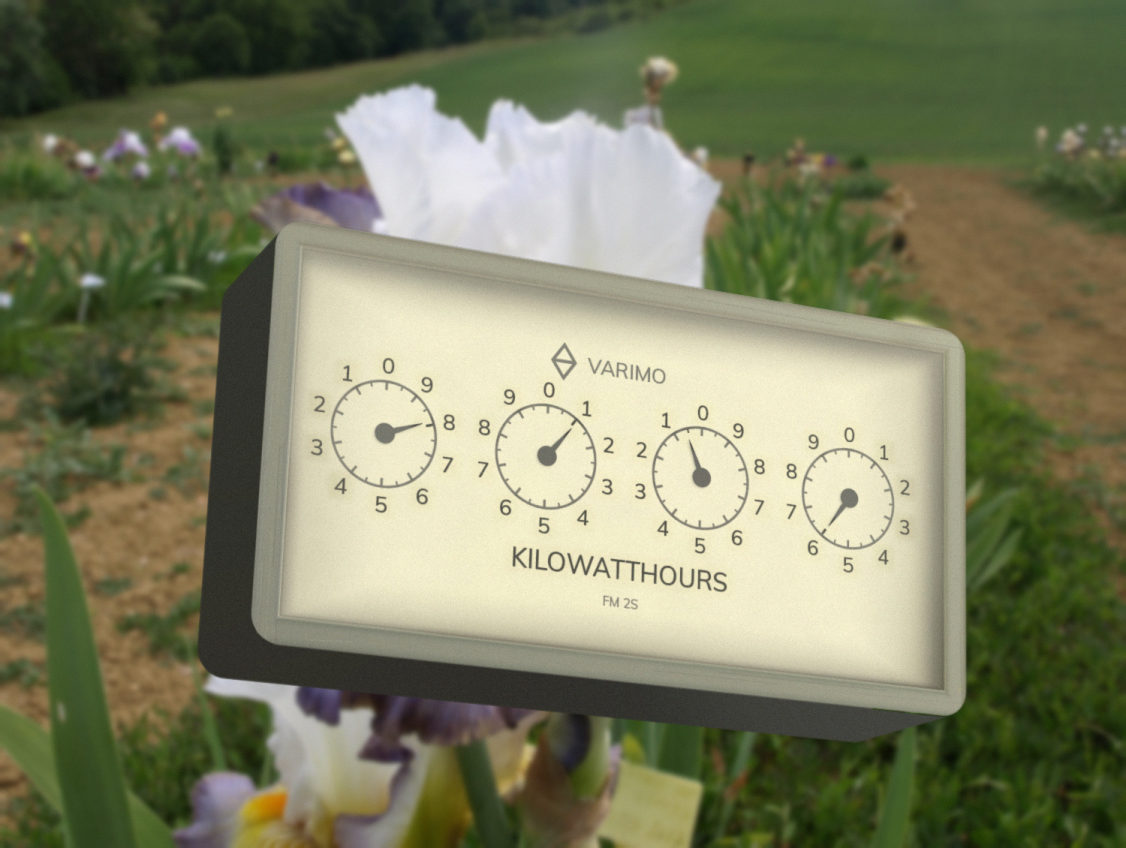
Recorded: value=8106 unit=kWh
